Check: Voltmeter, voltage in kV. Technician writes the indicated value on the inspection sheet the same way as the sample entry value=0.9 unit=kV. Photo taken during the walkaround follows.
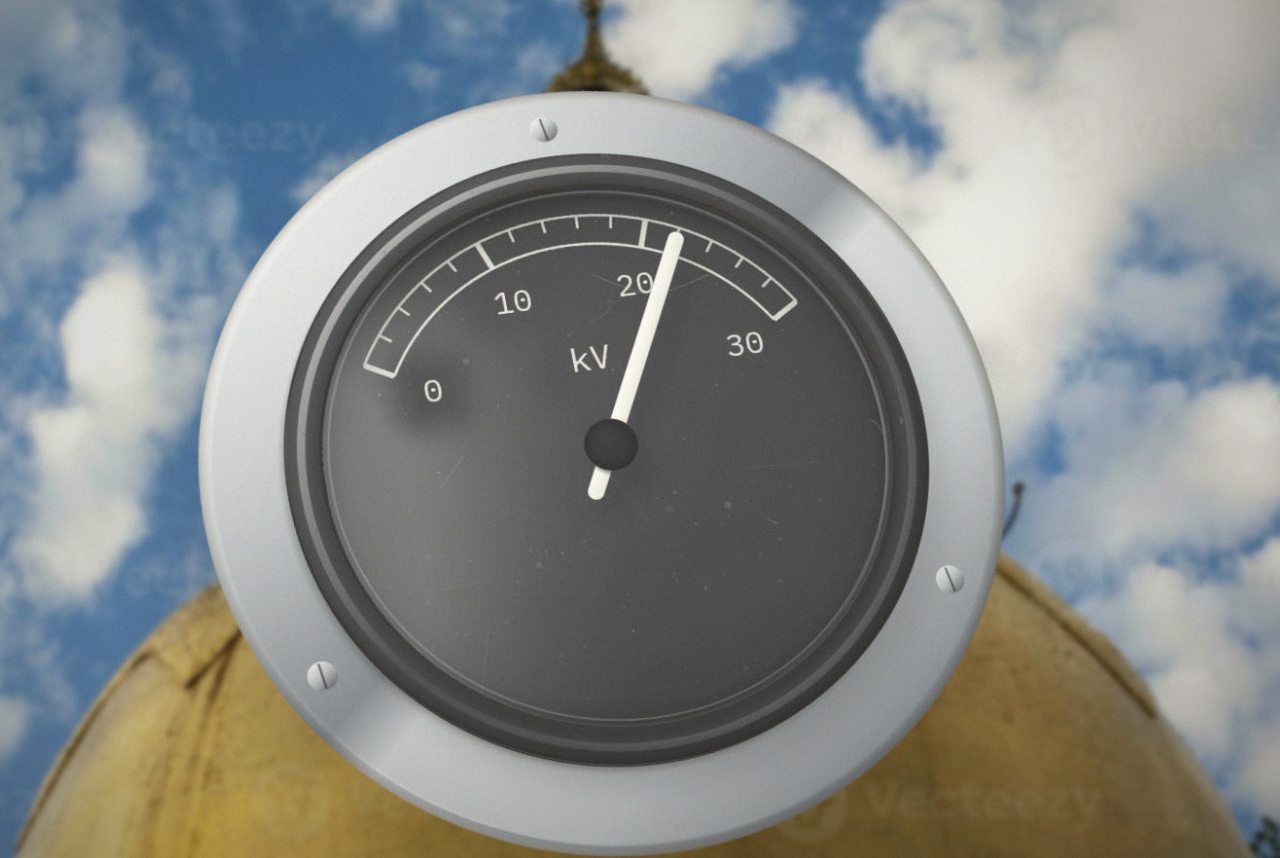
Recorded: value=22 unit=kV
